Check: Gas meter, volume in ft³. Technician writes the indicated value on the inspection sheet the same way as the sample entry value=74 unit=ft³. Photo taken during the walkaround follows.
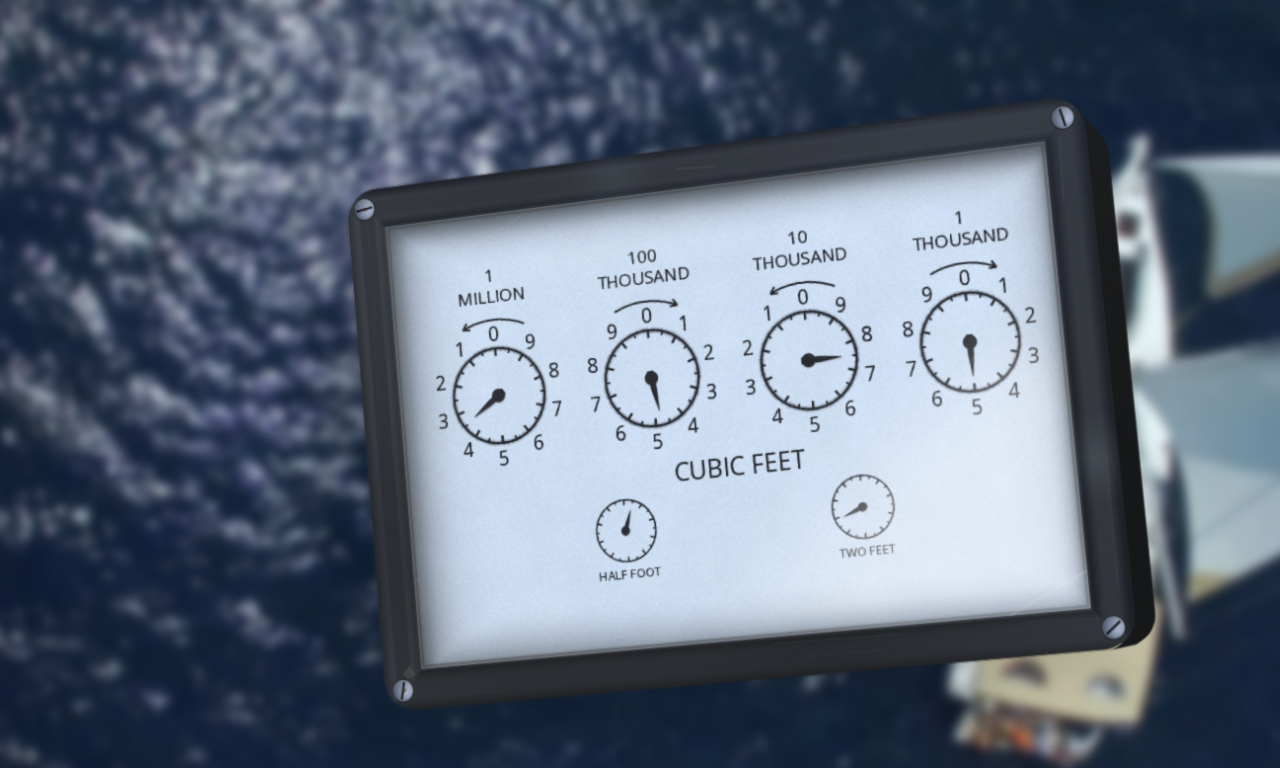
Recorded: value=347500 unit=ft³
